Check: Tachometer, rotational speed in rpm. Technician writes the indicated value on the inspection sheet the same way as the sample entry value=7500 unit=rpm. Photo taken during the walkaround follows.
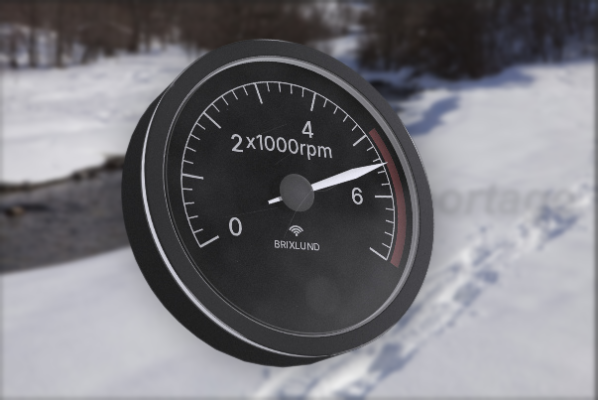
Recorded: value=5500 unit=rpm
